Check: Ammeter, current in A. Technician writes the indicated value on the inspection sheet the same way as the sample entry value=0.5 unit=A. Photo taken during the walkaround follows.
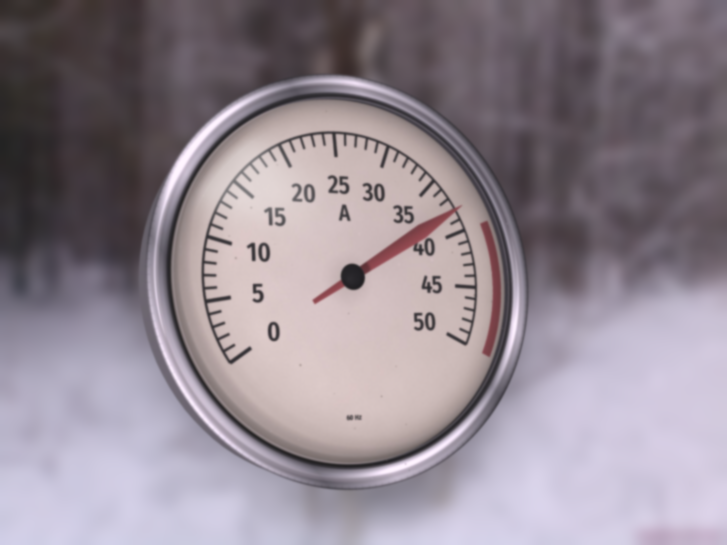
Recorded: value=38 unit=A
